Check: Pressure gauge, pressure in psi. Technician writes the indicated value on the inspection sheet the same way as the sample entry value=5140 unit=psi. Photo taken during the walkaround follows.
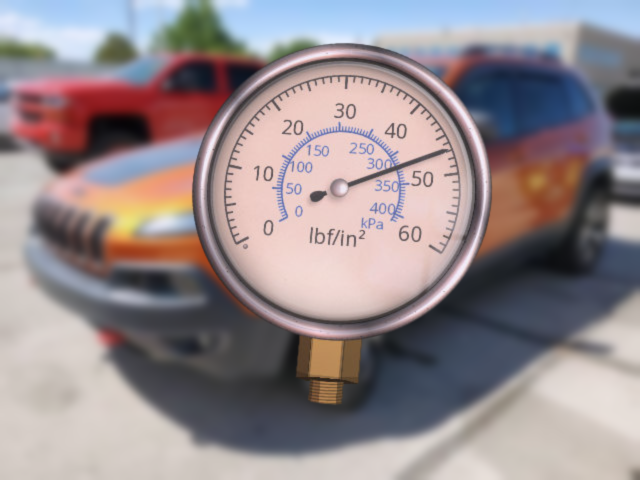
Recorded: value=47 unit=psi
